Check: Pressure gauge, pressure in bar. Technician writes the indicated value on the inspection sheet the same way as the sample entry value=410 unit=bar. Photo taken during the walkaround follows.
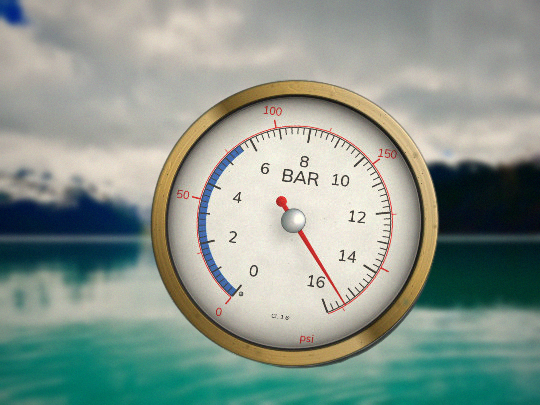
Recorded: value=15.4 unit=bar
